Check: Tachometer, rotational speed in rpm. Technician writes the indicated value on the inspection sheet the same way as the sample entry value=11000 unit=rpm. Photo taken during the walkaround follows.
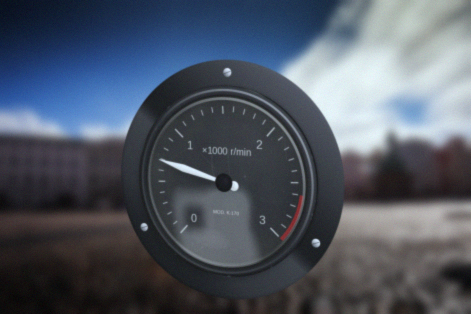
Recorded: value=700 unit=rpm
